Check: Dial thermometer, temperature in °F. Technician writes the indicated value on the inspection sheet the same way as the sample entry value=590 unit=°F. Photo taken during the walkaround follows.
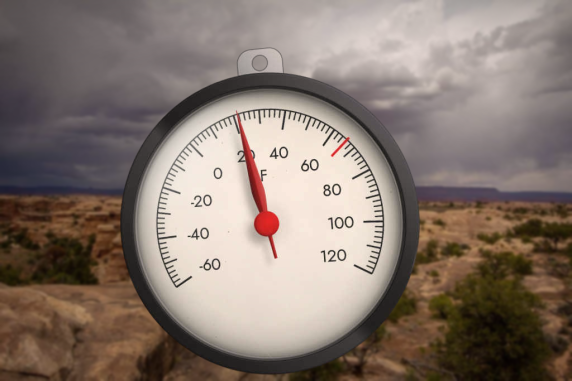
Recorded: value=22 unit=°F
